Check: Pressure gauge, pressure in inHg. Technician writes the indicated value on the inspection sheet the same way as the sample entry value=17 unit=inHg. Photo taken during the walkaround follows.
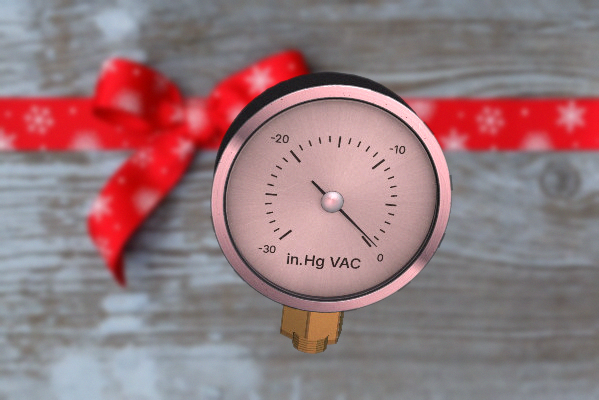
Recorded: value=-0.5 unit=inHg
